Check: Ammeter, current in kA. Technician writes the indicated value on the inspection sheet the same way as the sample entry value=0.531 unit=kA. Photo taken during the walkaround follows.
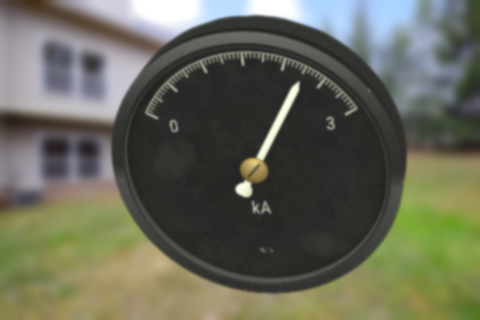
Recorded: value=2.25 unit=kA
